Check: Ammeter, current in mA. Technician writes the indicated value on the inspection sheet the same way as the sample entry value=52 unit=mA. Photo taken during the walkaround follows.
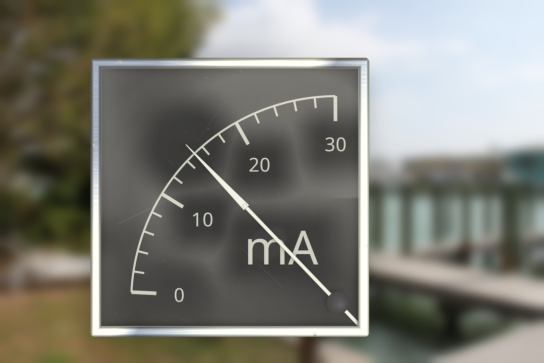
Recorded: value=15 unit=mA
